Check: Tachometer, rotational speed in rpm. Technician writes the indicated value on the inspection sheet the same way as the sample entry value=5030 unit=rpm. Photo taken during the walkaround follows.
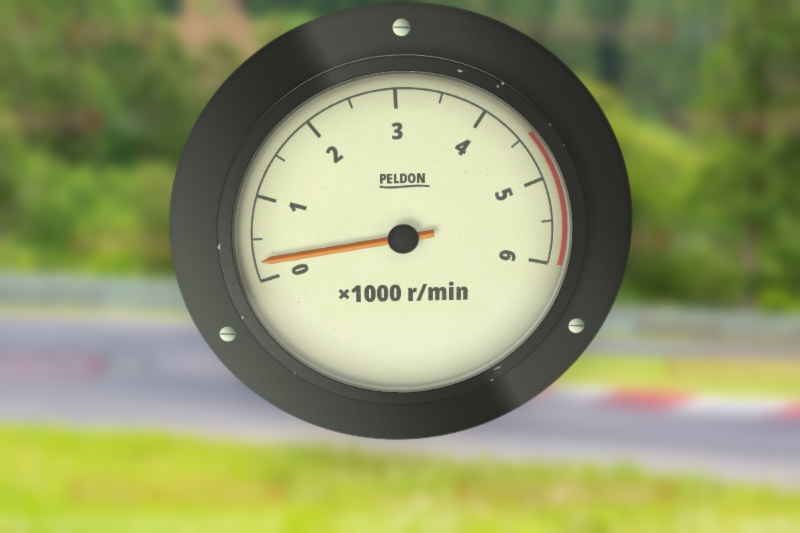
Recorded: value=250 unit=rpm
